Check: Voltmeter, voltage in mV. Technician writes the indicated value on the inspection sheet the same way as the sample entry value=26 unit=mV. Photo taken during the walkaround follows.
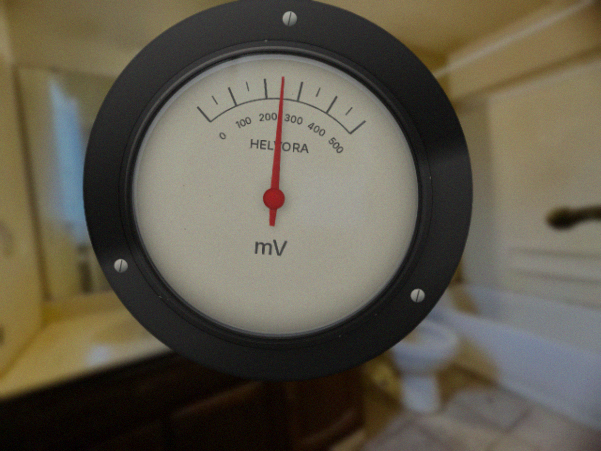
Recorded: value=250 unit=mV
